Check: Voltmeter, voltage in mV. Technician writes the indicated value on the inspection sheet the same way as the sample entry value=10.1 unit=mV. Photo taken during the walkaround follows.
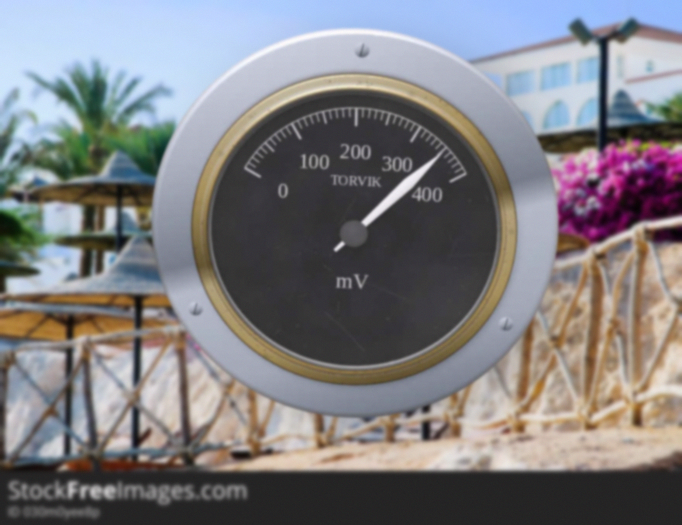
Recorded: value=350 unit=mV
